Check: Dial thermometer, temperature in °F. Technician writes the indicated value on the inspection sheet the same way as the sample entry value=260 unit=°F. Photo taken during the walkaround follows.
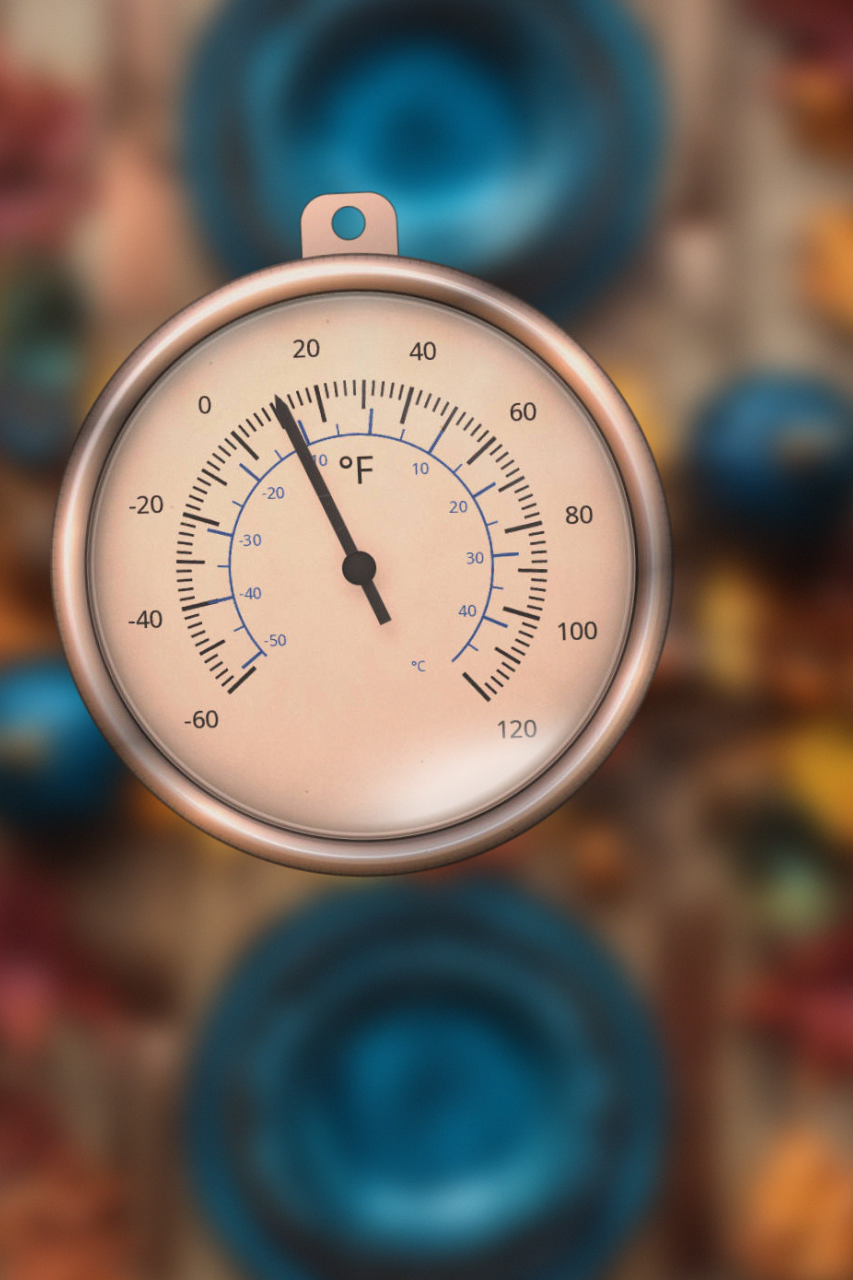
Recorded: value=12 unit=°F
